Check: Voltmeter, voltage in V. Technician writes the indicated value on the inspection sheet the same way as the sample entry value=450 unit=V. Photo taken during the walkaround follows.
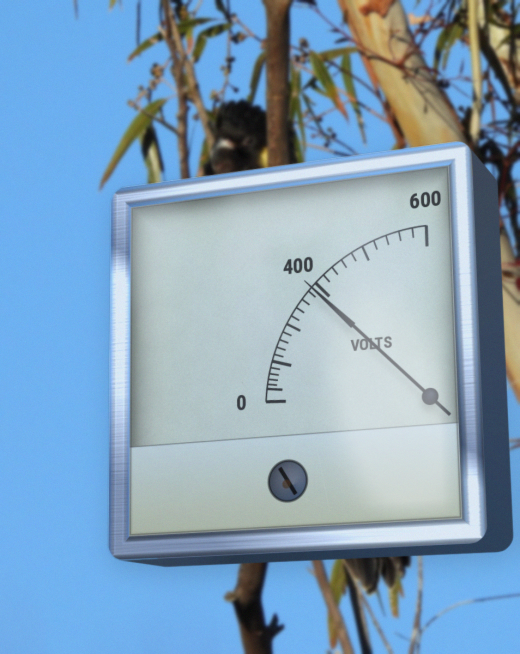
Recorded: value=390 unit=V
